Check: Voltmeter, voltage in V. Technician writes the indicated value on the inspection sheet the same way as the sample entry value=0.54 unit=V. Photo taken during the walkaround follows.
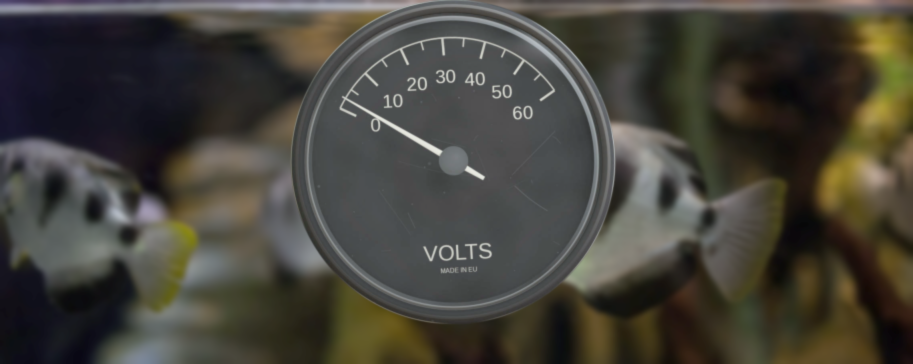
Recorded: value=2.5 unit=V
